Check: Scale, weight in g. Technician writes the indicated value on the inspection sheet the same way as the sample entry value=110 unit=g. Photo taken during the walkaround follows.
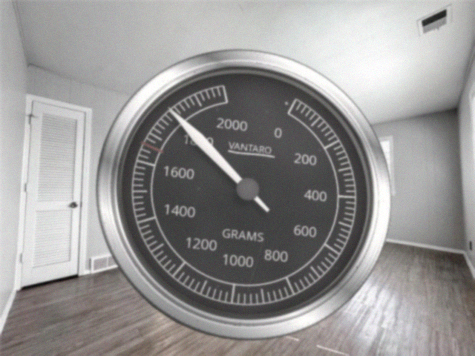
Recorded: value=1800 unit=g
